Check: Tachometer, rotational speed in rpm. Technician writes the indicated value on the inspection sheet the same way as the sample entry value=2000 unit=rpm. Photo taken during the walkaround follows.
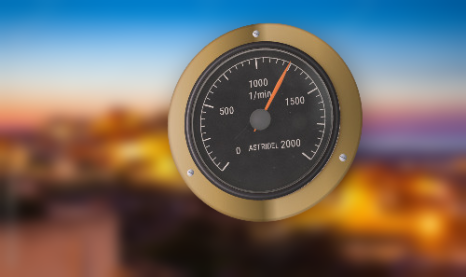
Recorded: value=1250 unit=rpm
